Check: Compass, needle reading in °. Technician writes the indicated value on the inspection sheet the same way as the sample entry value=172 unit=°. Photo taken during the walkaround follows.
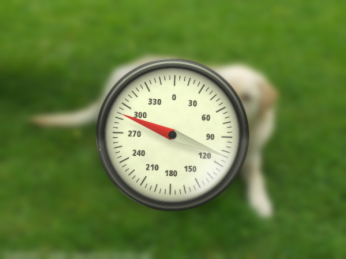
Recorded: value=290 unit=°
